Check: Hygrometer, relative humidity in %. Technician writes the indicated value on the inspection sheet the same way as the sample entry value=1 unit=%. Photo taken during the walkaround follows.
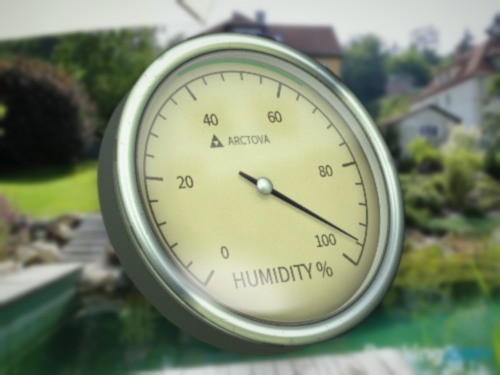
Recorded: value=96 unit=%
